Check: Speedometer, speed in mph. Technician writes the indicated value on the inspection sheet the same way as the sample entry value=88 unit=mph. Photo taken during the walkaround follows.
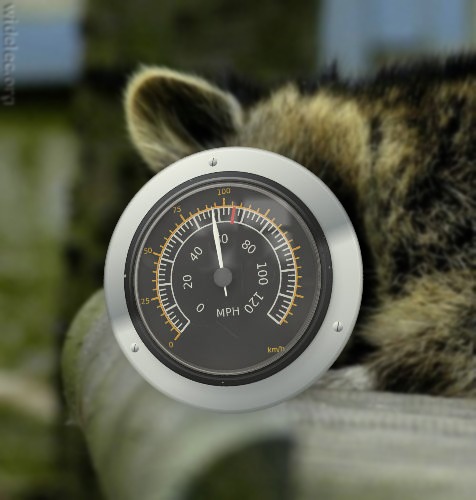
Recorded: value=58 unit=mph
